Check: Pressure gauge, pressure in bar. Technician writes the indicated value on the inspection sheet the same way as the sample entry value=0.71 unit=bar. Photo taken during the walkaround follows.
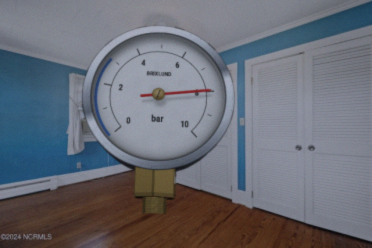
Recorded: value=8 unit=bar
